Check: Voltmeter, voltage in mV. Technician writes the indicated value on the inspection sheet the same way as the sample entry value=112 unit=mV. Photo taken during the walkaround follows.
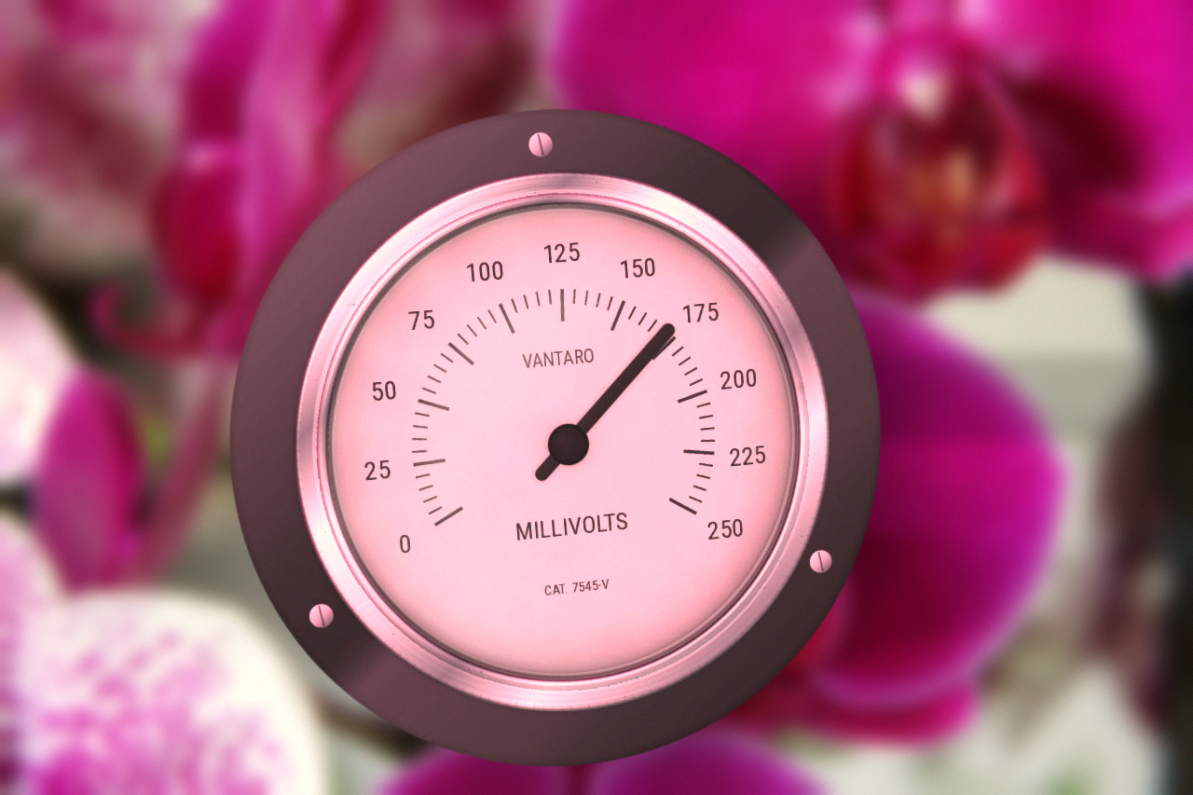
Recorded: value=170 unit=mV
